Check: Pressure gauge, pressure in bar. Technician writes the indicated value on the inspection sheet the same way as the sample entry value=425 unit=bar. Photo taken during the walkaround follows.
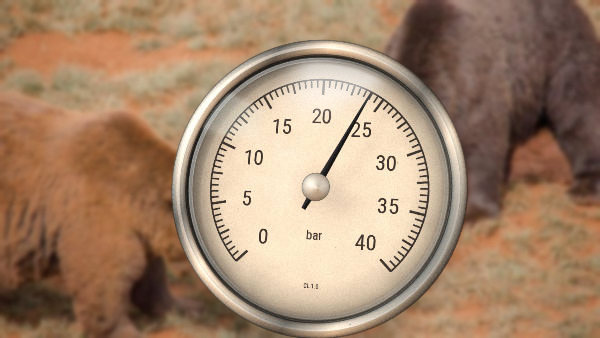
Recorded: value=24 unit=bar
